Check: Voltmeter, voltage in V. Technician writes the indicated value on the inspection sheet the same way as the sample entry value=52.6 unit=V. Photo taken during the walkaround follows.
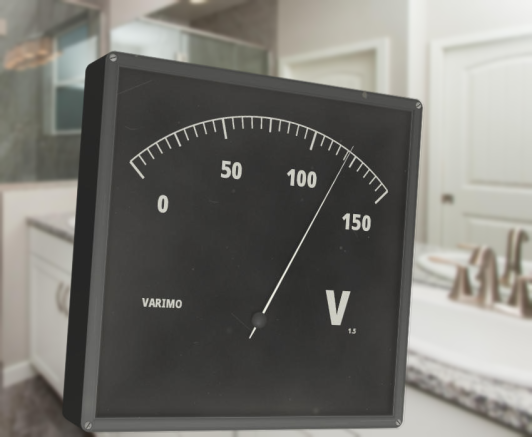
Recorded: value=120 unit=V
